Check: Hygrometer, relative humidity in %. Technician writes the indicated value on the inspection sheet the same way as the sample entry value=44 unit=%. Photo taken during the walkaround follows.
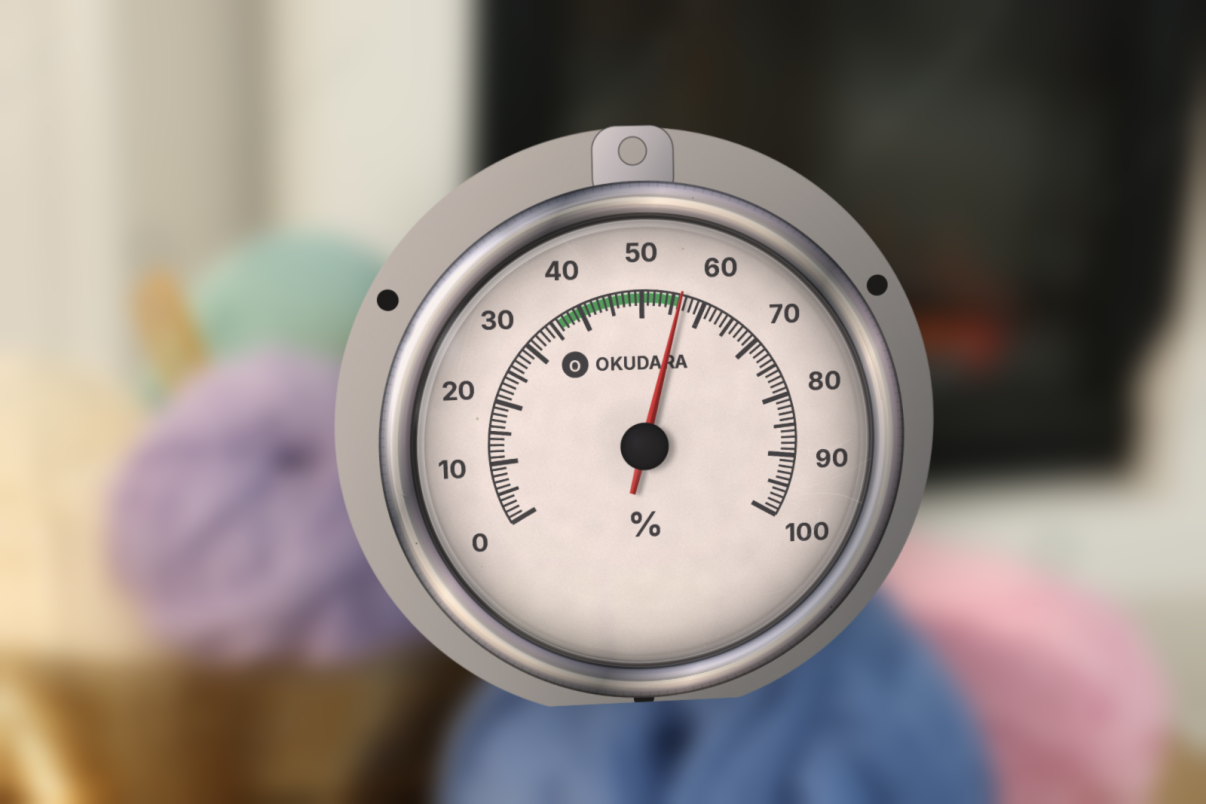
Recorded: value=56 unit=%
